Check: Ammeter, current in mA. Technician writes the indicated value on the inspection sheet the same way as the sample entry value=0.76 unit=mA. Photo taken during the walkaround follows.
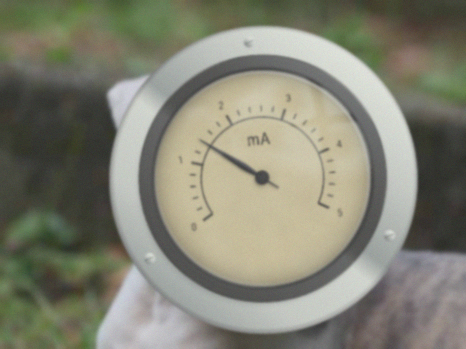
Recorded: value=1.4 unit=mA
